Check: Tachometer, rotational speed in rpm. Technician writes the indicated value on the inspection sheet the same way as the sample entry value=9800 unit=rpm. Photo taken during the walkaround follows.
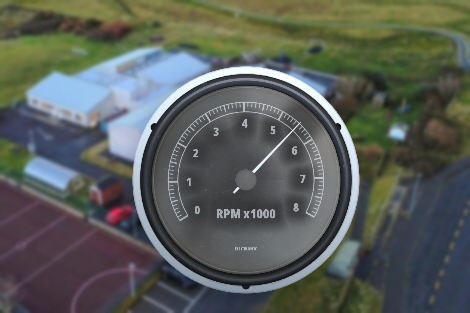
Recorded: value=5500 unit=rpm
